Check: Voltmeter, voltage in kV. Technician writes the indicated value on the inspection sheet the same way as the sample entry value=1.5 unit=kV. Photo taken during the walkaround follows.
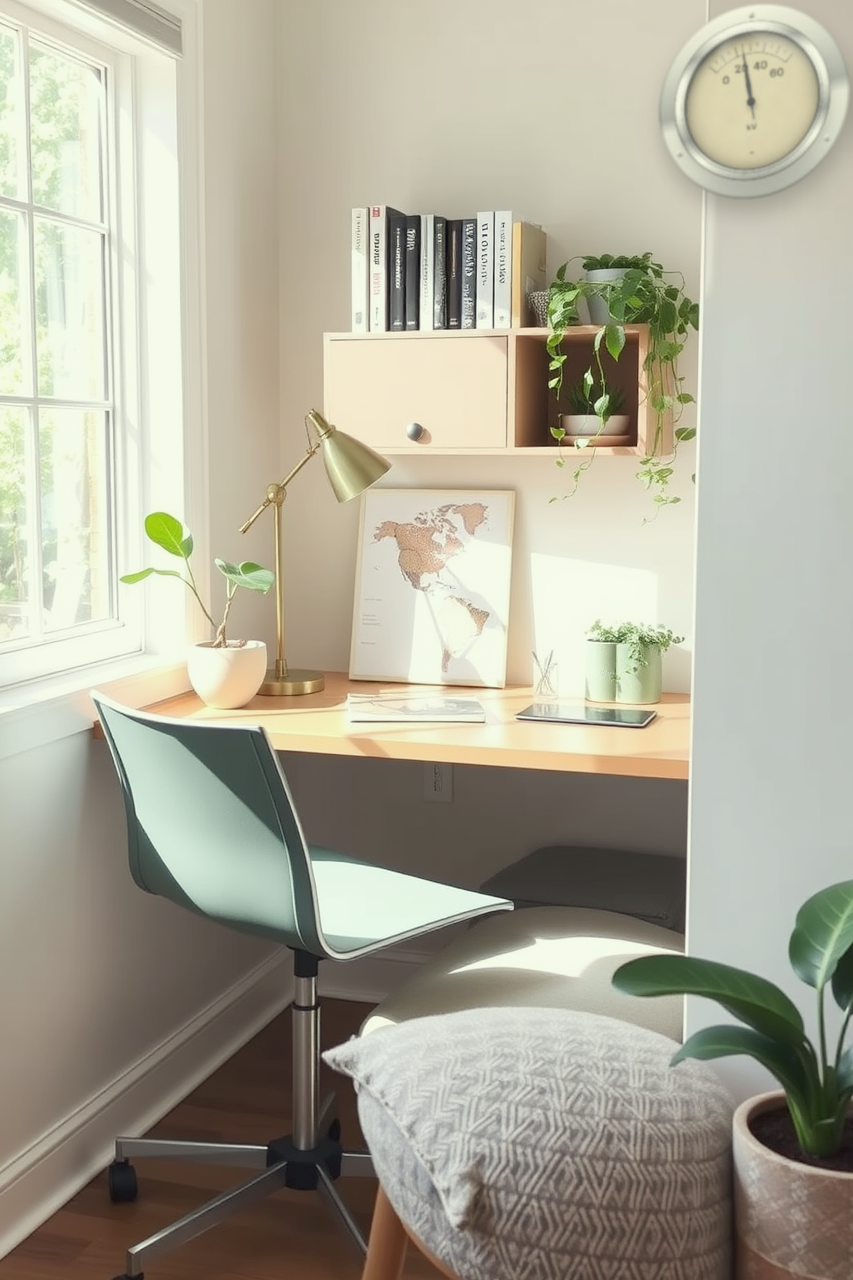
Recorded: value=25 unit=kV
